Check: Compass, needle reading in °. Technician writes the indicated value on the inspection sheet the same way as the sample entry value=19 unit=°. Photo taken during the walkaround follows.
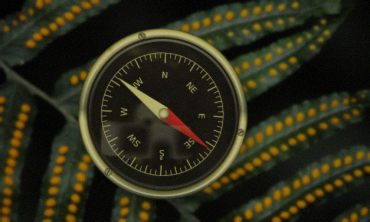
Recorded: value=125 unit=°
